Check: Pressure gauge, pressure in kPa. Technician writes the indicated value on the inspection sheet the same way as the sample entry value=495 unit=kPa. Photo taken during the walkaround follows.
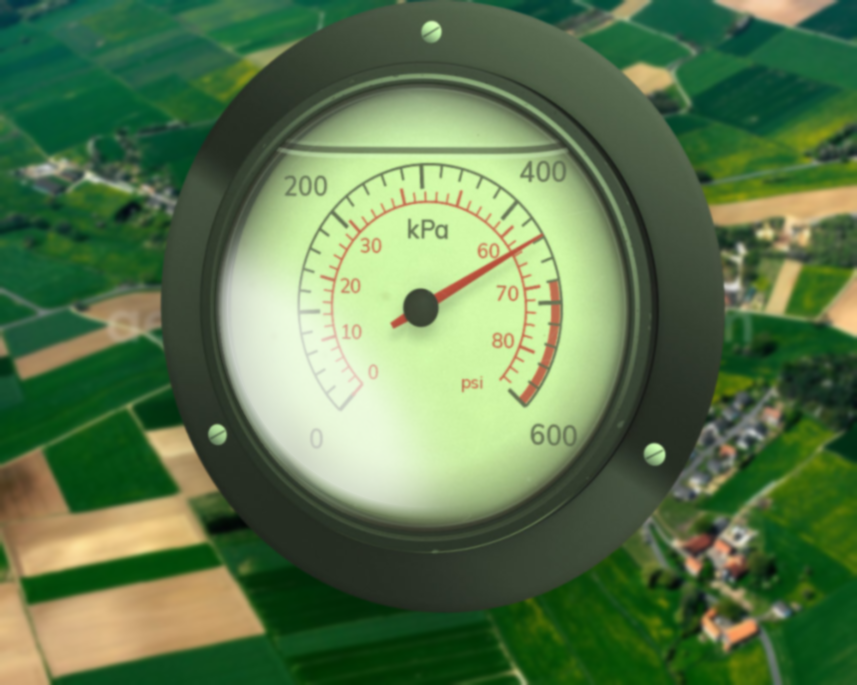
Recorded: value=440 unit=kPa
